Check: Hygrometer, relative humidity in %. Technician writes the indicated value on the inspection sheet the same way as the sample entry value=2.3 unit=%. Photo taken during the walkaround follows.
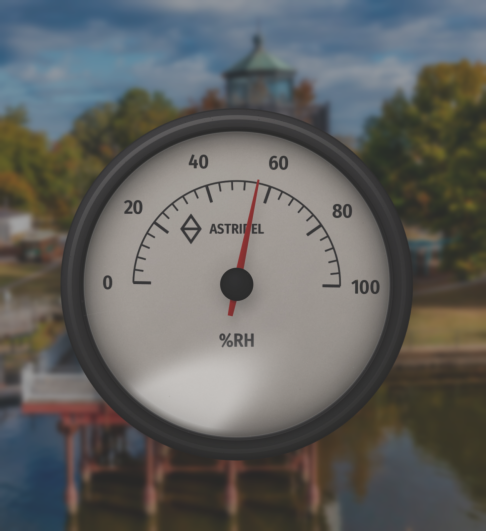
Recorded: value=56 unit=%
